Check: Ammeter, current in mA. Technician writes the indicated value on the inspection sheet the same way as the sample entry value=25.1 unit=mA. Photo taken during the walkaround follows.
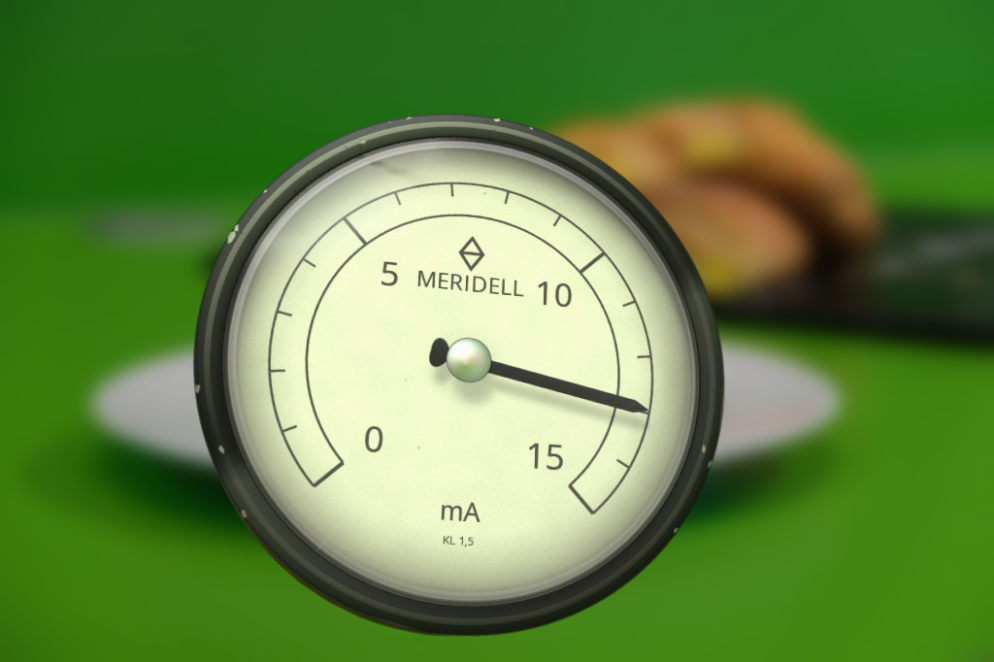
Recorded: value=13 unit=mA
